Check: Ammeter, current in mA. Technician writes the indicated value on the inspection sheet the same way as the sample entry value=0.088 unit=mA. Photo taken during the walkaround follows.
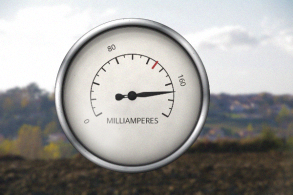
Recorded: value=170 unit=mA
